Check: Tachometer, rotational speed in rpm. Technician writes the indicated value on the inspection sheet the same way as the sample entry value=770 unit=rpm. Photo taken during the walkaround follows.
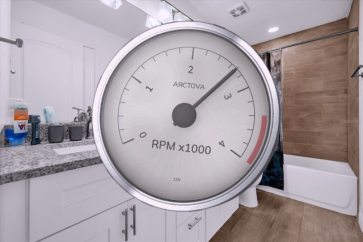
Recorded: value=2700 unit=rpm
